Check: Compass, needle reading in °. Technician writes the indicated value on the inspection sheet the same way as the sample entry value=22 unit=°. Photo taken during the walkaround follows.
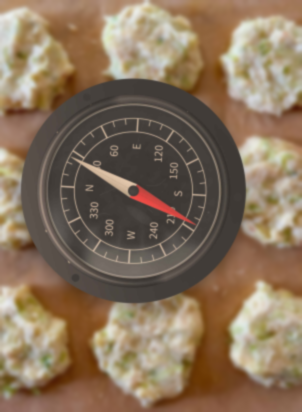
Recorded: value=205 unit=°
